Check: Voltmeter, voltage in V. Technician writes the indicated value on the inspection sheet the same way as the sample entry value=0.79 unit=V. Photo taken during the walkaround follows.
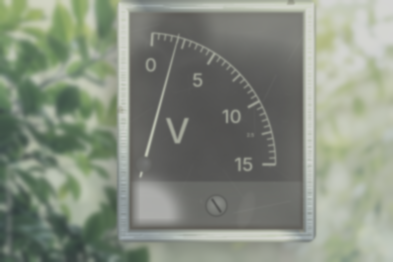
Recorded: value=2 unit=V
